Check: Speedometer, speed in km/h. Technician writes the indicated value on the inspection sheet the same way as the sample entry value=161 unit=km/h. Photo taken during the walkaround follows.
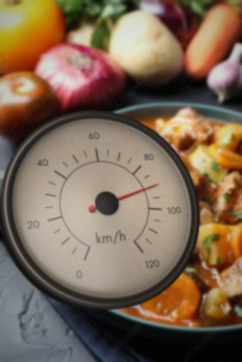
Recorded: value=90 unit=km/h
